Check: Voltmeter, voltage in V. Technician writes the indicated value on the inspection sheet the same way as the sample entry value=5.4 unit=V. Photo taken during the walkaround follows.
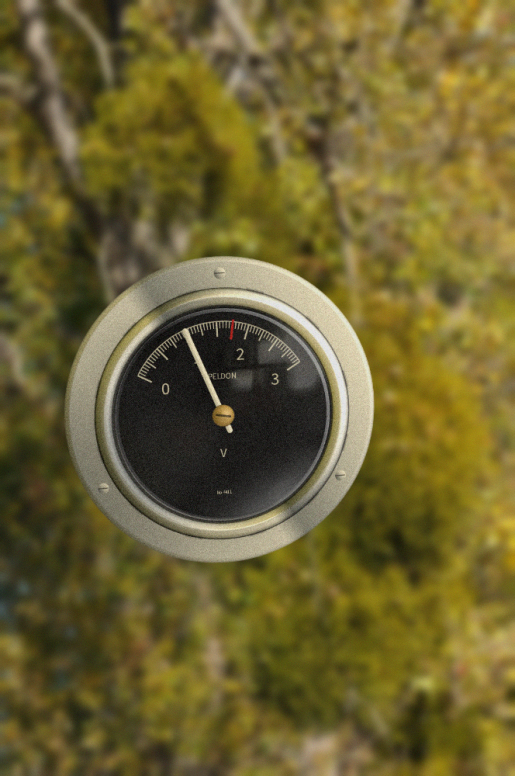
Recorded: value=1 unit=V
